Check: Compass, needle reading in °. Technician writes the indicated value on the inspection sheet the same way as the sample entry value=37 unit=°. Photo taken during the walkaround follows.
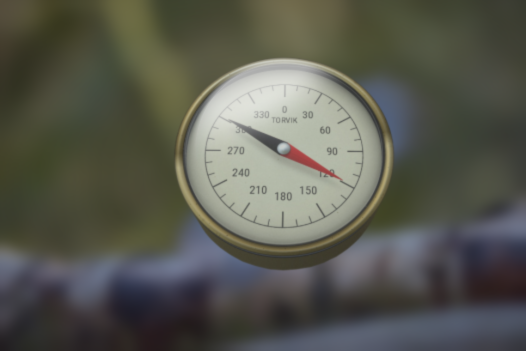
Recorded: value=120 unit=°
